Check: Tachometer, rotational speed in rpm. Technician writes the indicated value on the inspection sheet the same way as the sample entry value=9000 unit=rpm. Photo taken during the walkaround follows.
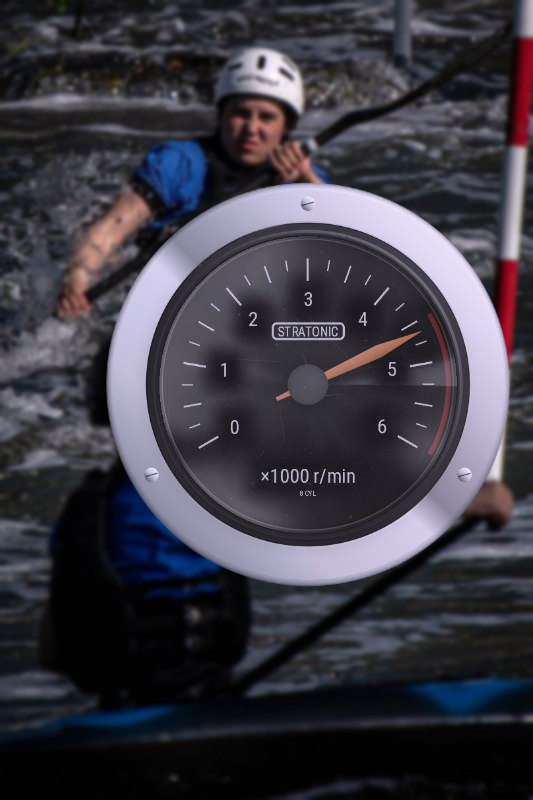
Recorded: value=4625 unit=rpm
